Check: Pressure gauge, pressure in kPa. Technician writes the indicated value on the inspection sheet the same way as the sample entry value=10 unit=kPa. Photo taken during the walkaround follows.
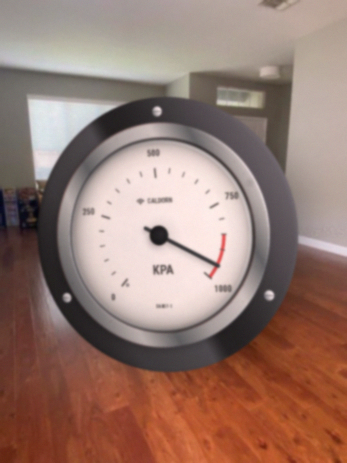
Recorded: value=950 unit=kPa
